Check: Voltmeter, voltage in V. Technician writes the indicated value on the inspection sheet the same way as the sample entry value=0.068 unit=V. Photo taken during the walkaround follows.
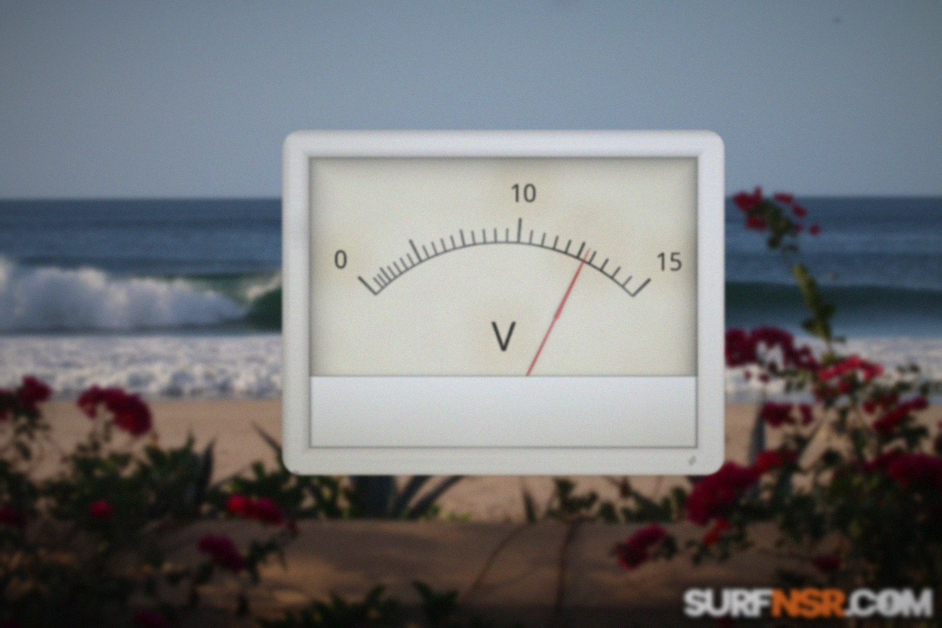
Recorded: value=12.75 unit=V
